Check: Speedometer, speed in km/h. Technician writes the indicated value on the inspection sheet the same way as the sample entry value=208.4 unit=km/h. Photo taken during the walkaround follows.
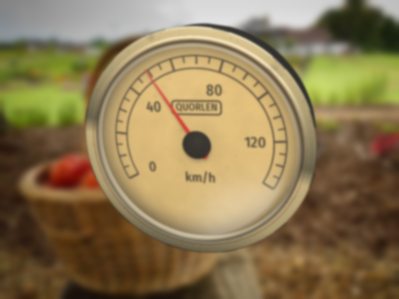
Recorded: value=50 unit=km/h
